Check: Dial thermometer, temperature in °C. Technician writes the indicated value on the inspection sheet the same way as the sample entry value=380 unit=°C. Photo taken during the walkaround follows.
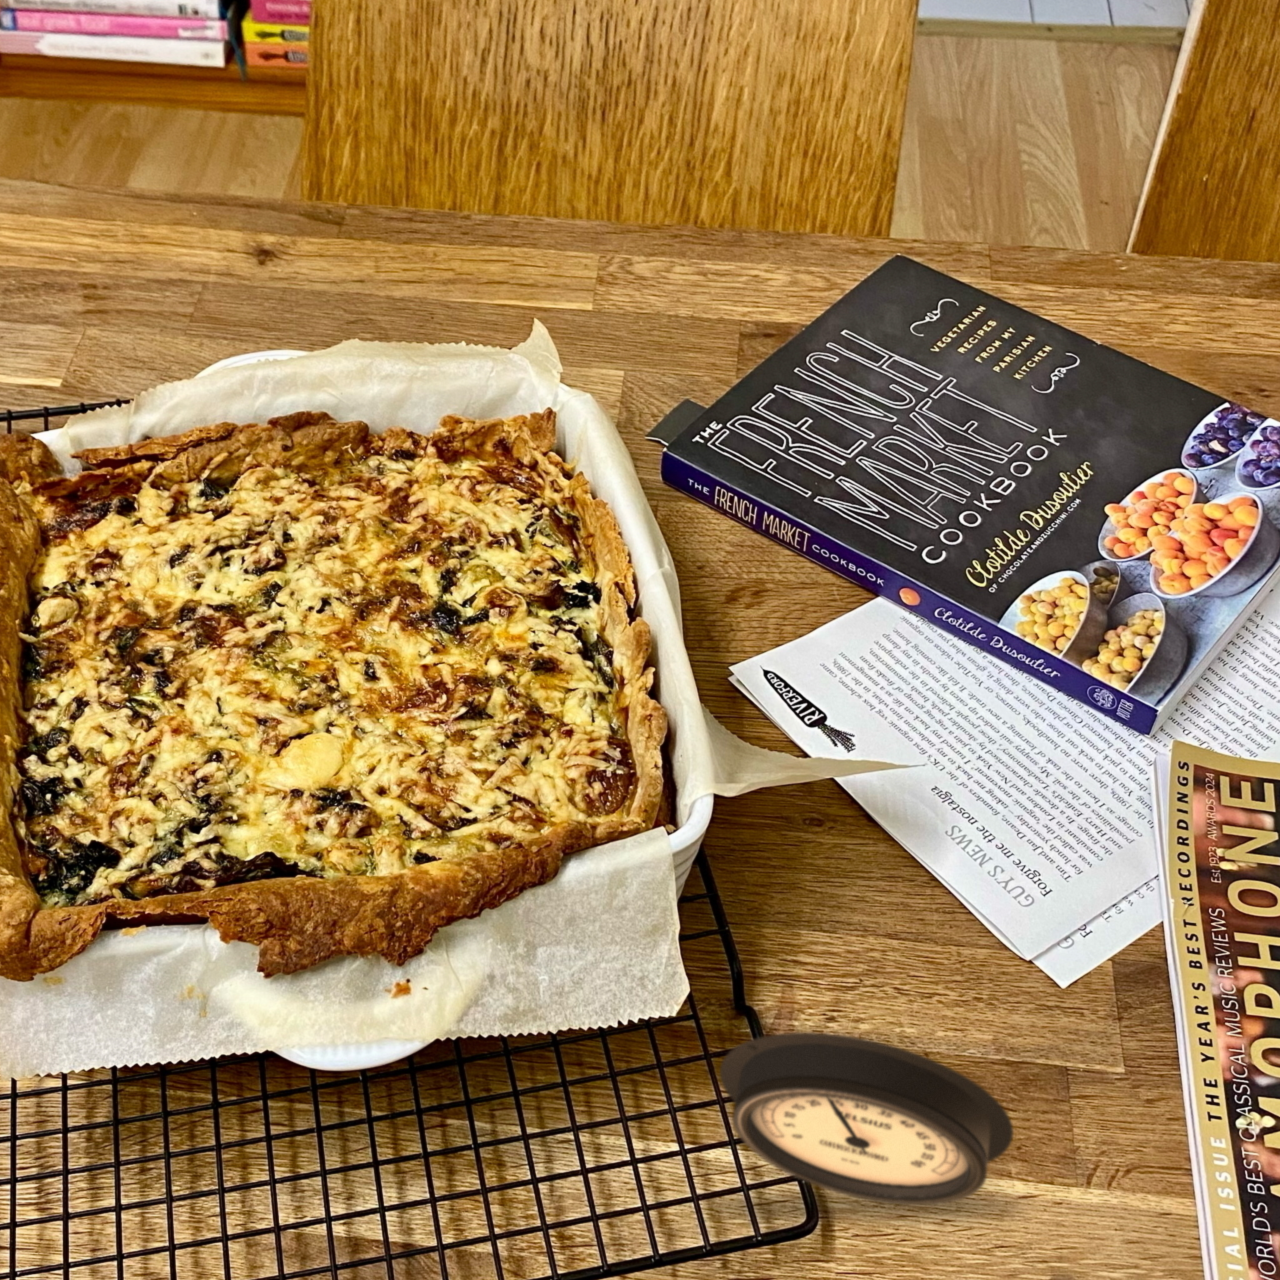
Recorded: value=25 unit=°C
